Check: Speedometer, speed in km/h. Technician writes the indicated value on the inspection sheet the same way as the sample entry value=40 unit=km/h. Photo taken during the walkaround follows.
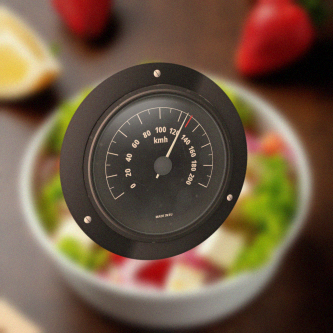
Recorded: value=125 unit=km/h
